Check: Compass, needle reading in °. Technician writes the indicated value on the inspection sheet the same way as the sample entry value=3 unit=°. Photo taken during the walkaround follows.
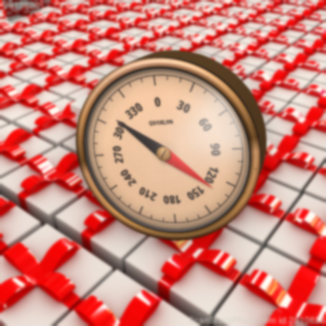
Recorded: value=130 unit=°
